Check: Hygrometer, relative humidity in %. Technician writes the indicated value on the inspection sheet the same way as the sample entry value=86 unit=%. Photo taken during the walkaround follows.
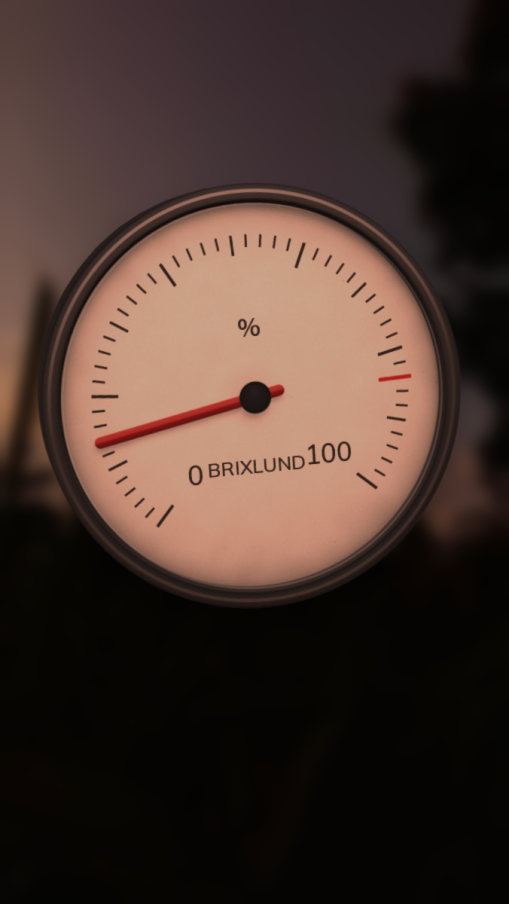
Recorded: value=14 unit=%
